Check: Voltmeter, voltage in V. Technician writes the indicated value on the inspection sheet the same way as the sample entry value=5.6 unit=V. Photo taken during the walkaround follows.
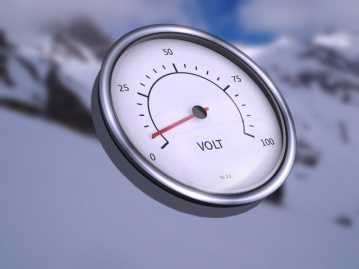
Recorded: value=5 unit=V
